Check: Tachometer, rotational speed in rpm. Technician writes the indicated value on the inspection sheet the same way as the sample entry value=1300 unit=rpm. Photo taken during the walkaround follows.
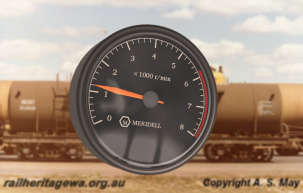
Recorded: value=1200 unit=rpm
